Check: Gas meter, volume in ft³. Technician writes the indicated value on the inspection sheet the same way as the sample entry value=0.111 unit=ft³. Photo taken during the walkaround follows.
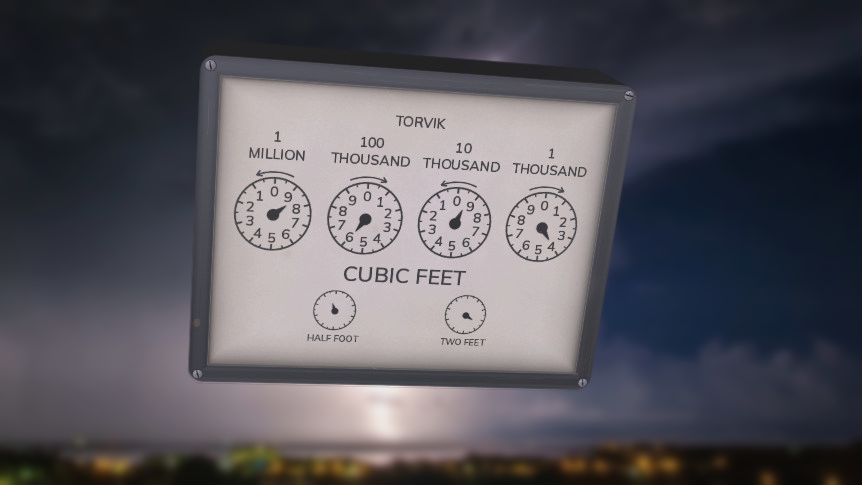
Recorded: value=859400 unit=ft³
